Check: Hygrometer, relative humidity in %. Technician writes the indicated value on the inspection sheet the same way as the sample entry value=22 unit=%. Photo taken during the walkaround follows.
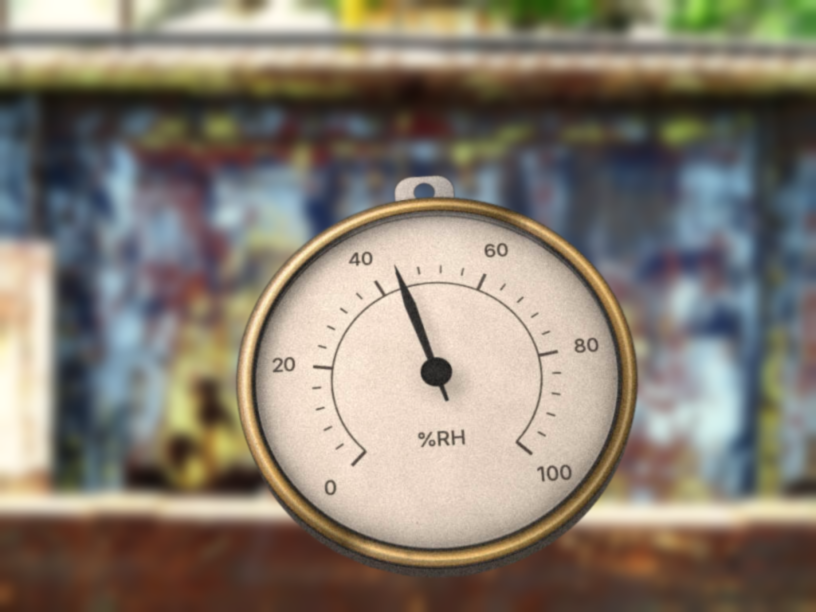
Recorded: value=44 unit=%
